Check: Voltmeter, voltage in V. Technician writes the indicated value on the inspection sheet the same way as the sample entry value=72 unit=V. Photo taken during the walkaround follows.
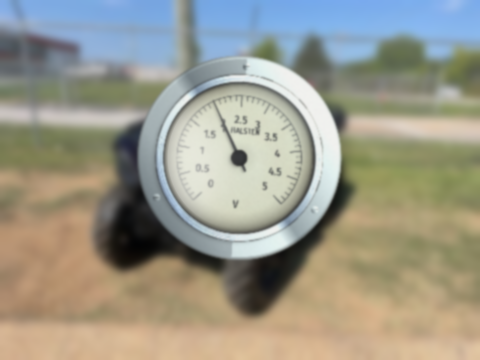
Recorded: value=2 unit=V
